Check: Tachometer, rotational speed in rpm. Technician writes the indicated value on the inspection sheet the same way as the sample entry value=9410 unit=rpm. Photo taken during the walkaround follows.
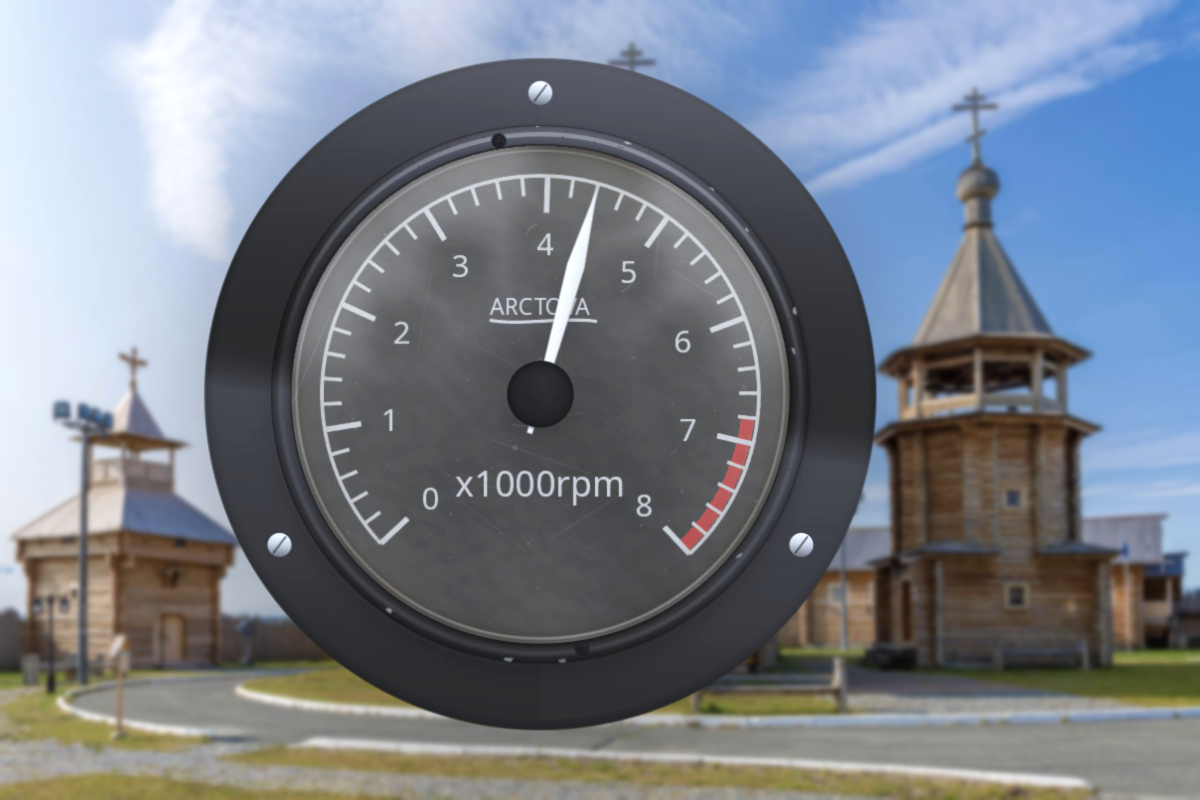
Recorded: value=4400 unit=rpm
